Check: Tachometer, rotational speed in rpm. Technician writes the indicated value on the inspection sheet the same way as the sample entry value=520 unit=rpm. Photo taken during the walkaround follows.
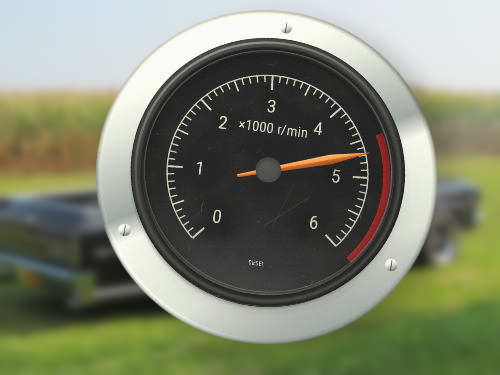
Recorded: value=4700 unit=rpm
